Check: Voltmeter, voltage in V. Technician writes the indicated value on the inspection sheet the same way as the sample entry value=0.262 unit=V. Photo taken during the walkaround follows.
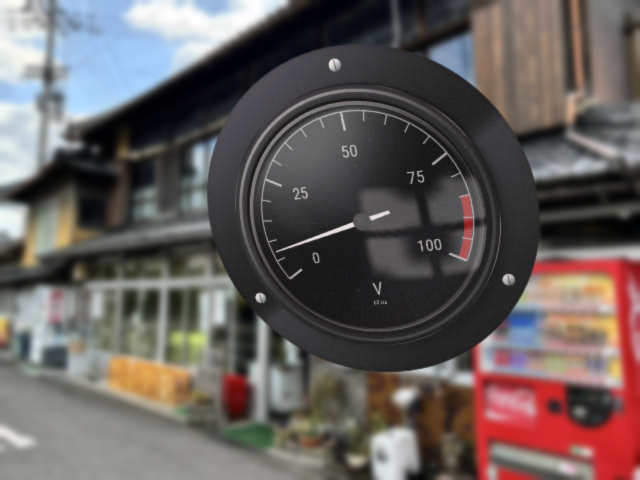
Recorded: value=7.5 unit=V
